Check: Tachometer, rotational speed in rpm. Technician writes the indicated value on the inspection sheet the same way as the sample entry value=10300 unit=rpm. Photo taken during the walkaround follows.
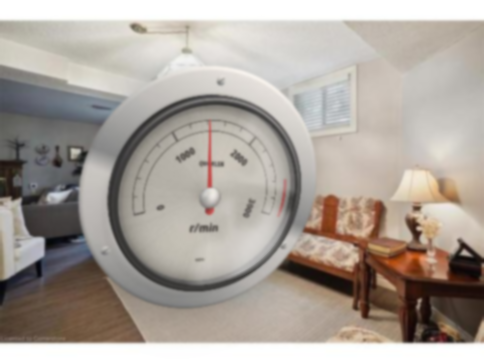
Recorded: value=1400 unit=rpm
